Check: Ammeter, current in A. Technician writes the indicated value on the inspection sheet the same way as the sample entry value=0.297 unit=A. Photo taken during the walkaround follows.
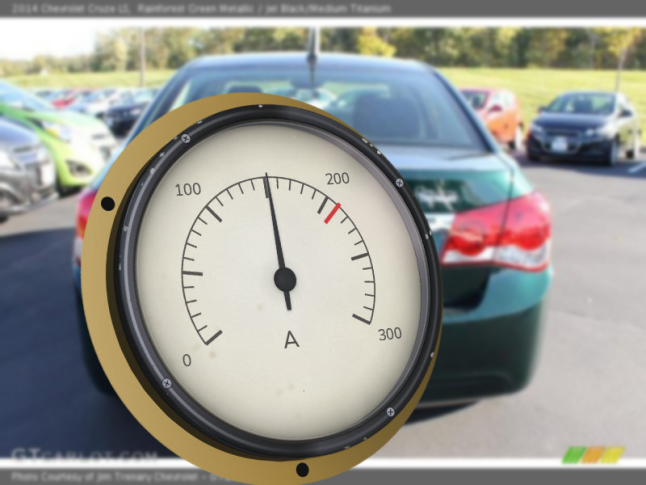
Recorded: value=150 unit=A
